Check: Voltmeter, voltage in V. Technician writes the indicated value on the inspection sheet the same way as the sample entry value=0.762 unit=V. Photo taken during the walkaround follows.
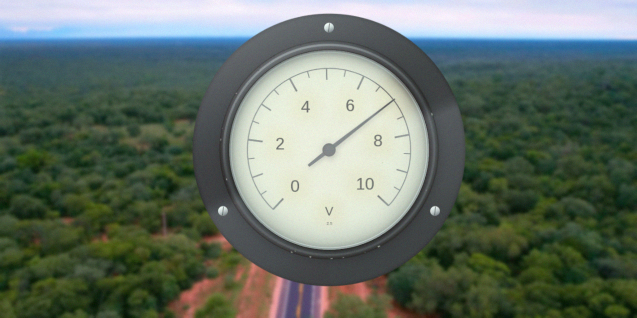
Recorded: value=7 unit=V
